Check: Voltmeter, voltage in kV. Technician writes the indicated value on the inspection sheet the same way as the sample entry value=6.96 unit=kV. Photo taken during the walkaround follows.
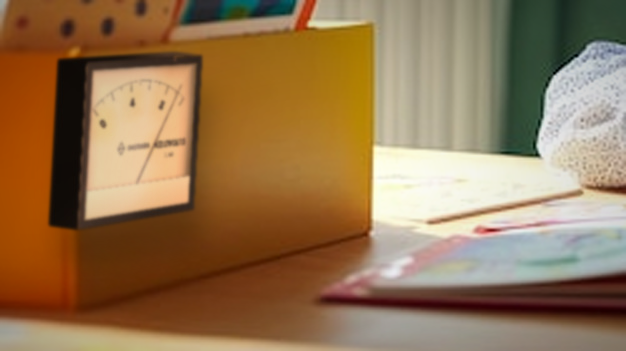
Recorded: value=9 unit=kV
